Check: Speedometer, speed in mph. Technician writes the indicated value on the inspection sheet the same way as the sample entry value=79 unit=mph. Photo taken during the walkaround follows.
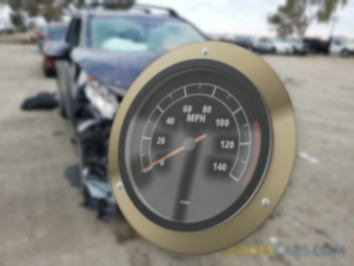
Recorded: value=0 unit=mph
